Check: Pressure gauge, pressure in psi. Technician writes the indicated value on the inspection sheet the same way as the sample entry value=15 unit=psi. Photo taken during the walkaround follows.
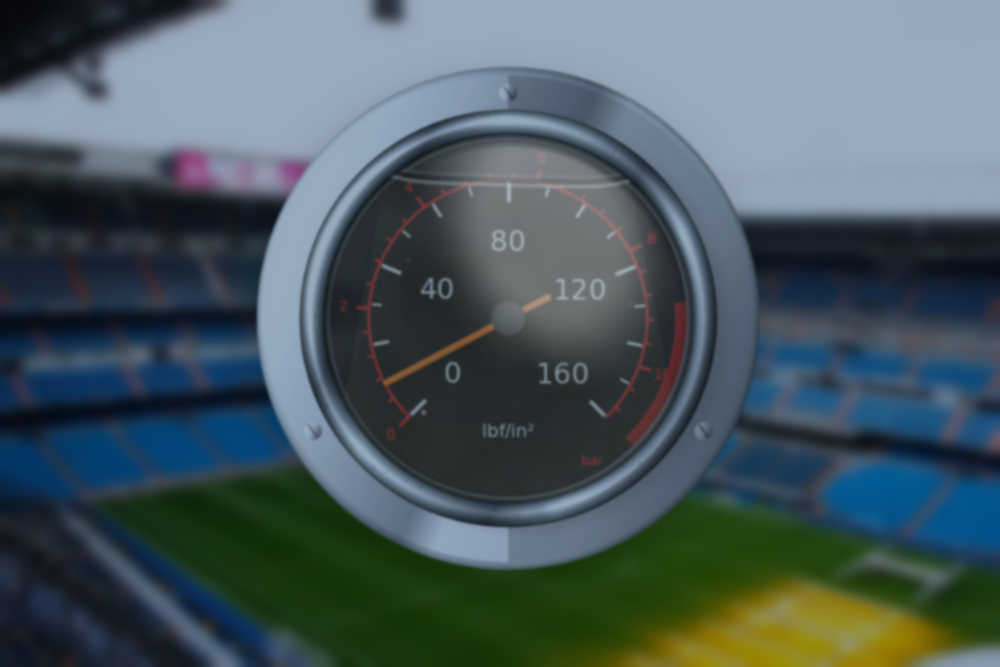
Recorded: value=10 unit=psi
